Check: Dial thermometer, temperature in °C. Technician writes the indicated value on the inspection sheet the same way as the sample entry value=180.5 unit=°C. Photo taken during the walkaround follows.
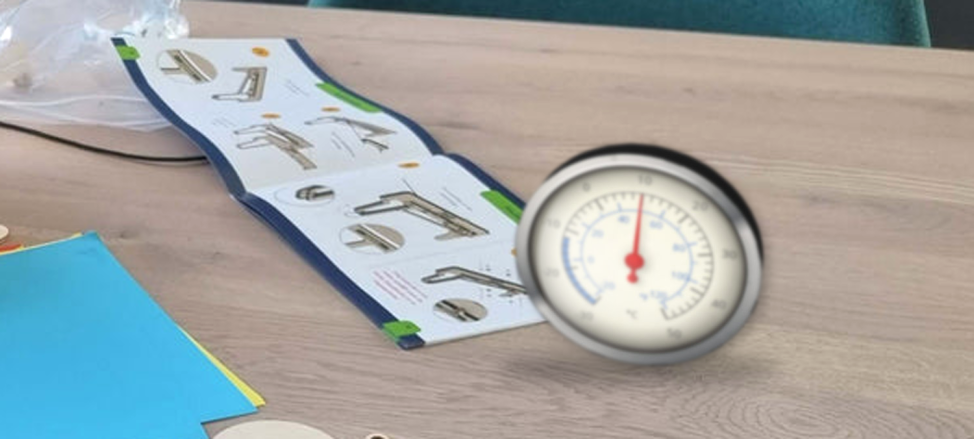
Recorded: value=10 unit=°C
